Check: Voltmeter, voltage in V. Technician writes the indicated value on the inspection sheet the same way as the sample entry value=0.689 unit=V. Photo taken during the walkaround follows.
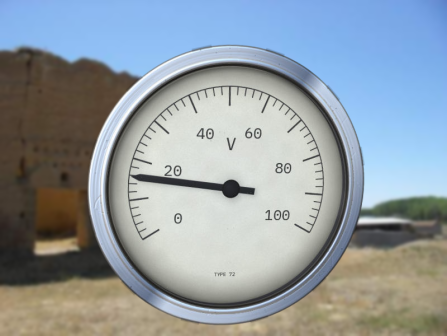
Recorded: value=16 unit=V
